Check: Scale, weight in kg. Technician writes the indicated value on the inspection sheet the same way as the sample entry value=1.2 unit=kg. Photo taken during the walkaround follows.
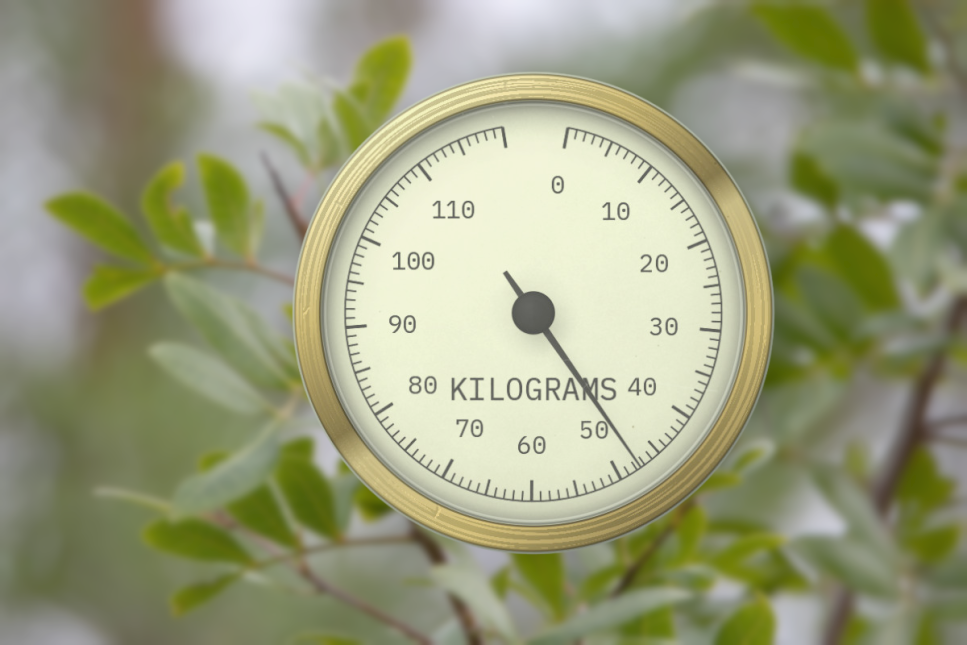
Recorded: value=47.5 unit=kg
